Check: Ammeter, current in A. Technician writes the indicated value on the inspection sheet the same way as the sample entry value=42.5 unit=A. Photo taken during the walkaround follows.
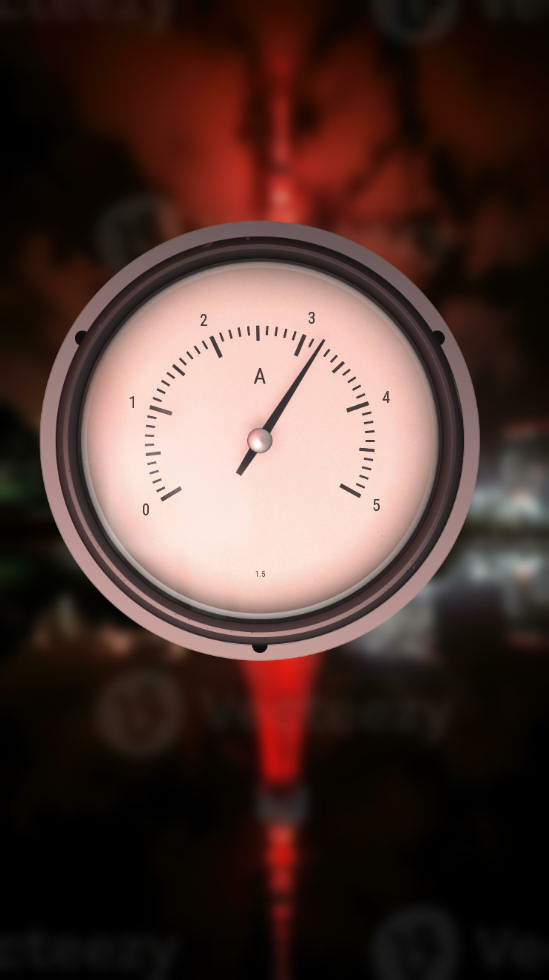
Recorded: value=3.2 unit=A
